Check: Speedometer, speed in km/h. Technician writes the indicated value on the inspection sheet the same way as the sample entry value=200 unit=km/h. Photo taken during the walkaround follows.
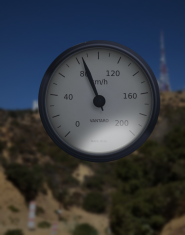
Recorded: value=85 unit=km/h
